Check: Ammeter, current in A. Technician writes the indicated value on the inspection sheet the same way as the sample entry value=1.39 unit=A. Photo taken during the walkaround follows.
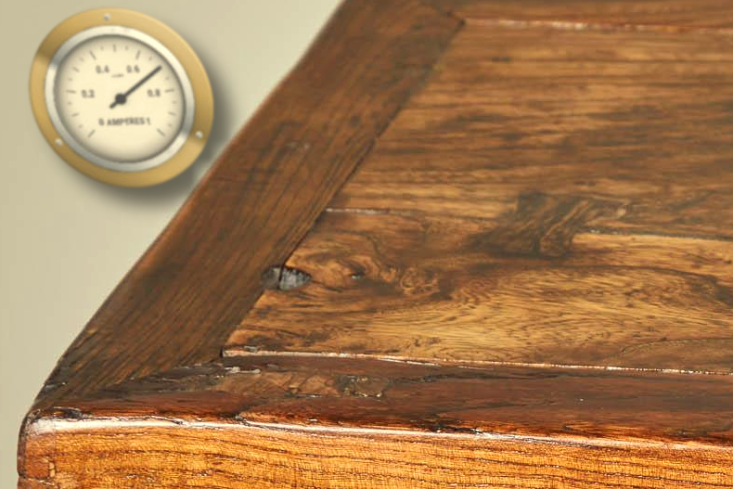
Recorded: value=0.7 unit=A
